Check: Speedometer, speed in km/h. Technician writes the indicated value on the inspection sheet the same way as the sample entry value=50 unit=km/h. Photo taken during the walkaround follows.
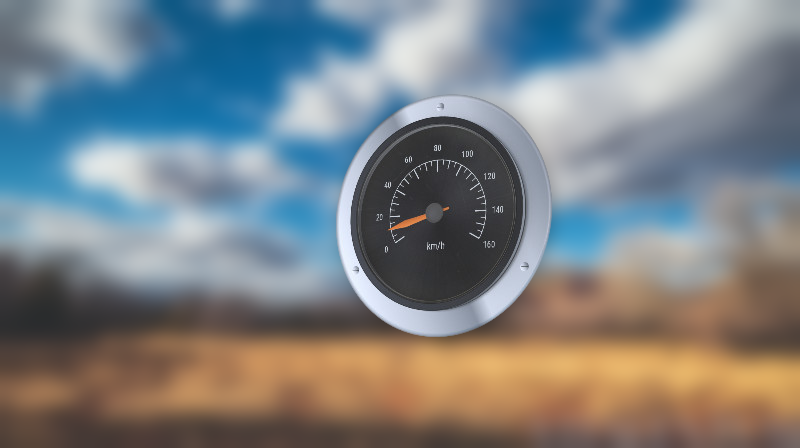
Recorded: value=10 unit=km/h
